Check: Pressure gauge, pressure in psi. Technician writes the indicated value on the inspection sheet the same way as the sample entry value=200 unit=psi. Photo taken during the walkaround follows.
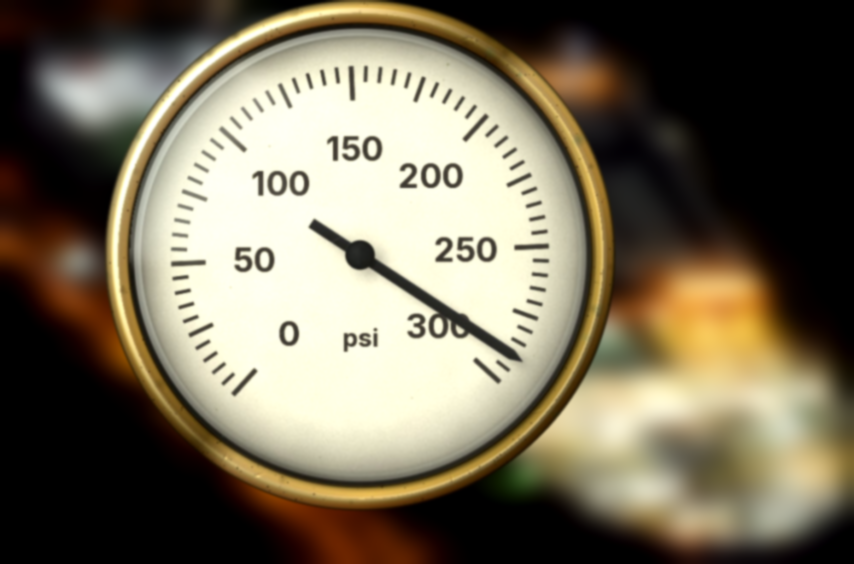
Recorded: value=290 unit=psi
